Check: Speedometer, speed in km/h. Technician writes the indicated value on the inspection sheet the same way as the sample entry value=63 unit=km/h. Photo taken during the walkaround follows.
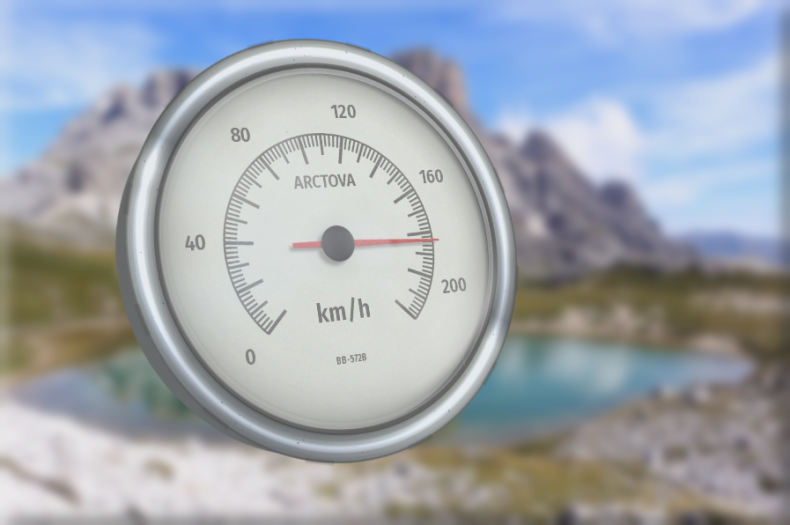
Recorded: value=184 unit=km/h
